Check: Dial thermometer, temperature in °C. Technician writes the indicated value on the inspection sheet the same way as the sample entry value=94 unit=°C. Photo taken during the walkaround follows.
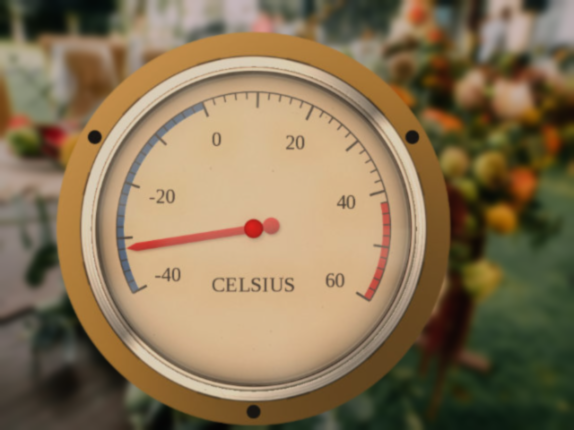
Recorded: value=-32 unit=°C
